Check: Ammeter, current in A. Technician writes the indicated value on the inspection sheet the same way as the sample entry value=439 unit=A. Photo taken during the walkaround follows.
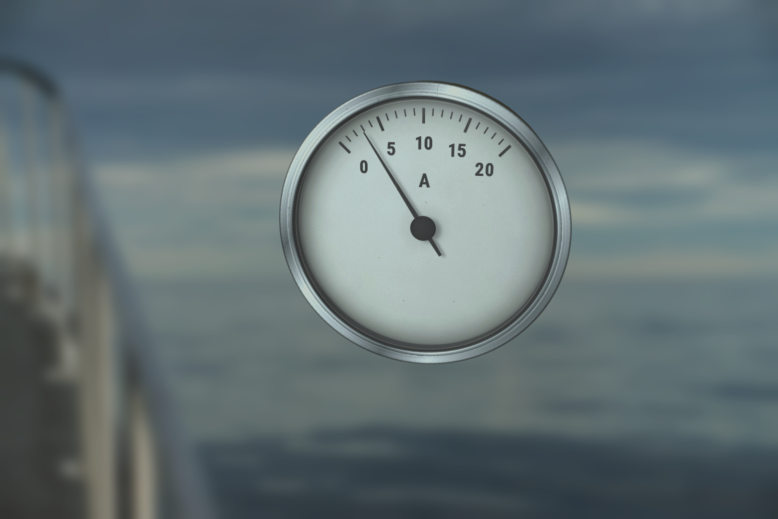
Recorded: value=3 unit=A
